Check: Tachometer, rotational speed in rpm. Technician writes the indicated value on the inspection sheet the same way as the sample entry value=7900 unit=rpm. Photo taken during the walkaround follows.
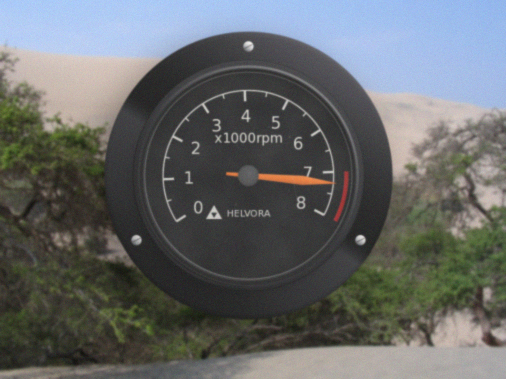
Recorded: value=7250 unit=rpm
